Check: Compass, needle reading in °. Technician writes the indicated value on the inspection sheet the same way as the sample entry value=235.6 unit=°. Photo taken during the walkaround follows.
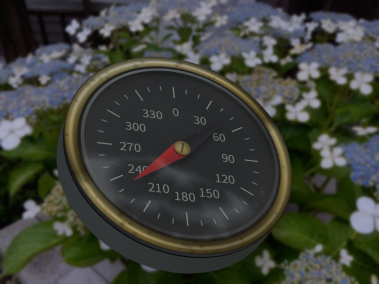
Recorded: value=230 unit=°
